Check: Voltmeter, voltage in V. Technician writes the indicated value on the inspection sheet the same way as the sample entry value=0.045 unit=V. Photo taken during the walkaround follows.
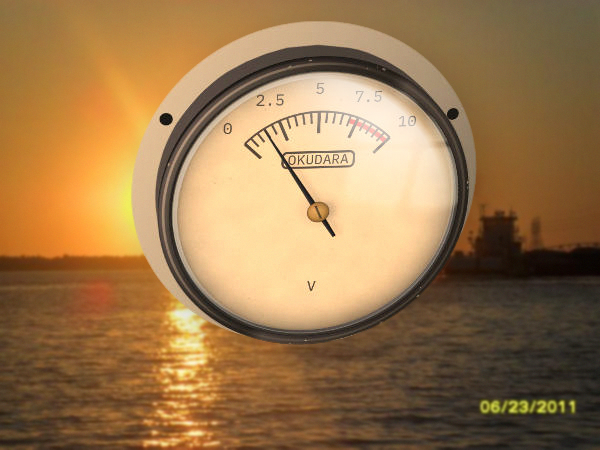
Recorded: value=1.5 unit=V
